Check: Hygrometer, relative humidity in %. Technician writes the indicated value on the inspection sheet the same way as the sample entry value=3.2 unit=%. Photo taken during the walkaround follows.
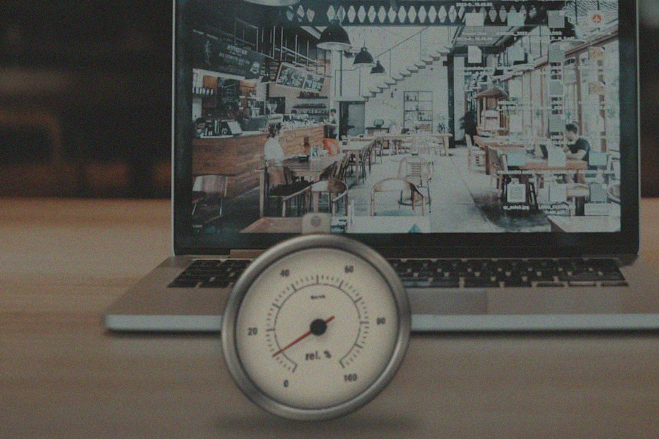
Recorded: value=10 unit=%
